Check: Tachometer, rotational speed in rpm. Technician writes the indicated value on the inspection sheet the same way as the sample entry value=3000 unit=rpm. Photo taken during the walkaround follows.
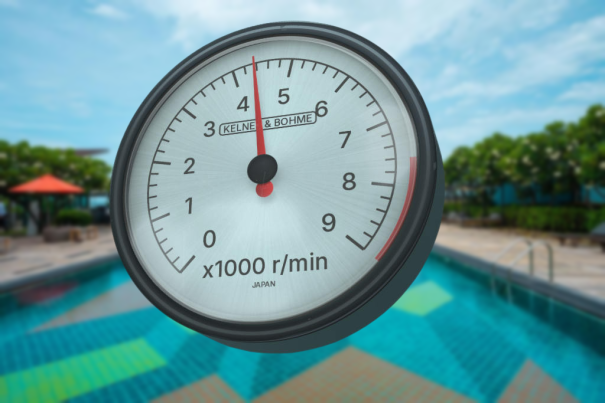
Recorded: value=4400 unit=rpm
